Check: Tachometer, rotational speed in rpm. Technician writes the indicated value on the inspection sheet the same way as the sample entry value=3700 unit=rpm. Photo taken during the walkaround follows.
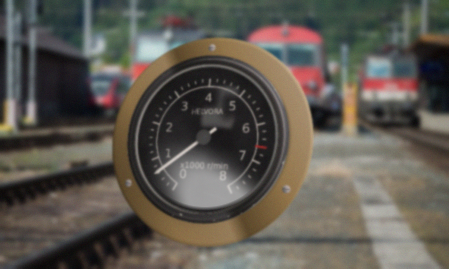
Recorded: value=600 unit=rpm
